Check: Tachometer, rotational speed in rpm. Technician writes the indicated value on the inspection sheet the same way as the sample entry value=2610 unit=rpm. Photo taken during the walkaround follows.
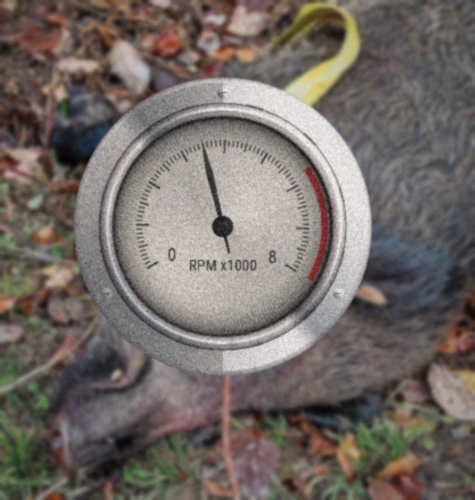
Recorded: value=3500 unit=rpm
